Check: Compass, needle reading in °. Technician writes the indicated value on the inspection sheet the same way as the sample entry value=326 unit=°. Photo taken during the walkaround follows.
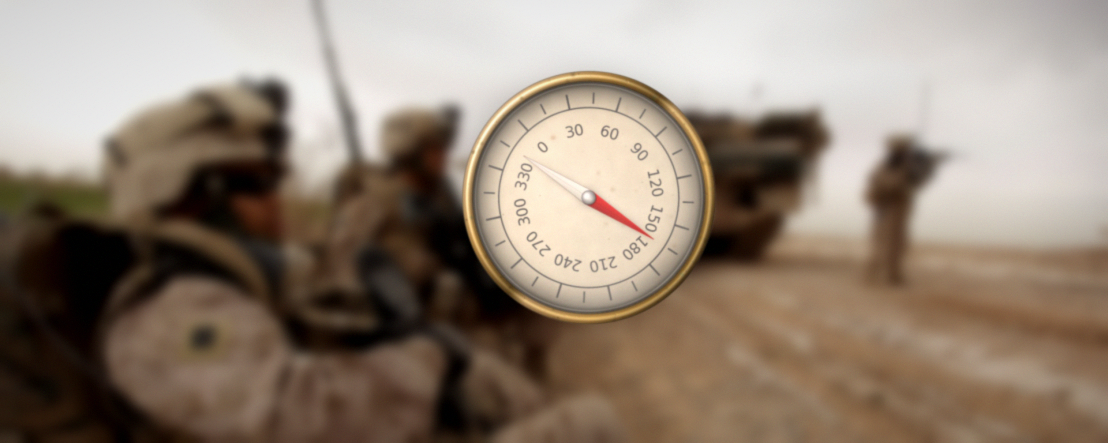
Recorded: value=165 unit=°
